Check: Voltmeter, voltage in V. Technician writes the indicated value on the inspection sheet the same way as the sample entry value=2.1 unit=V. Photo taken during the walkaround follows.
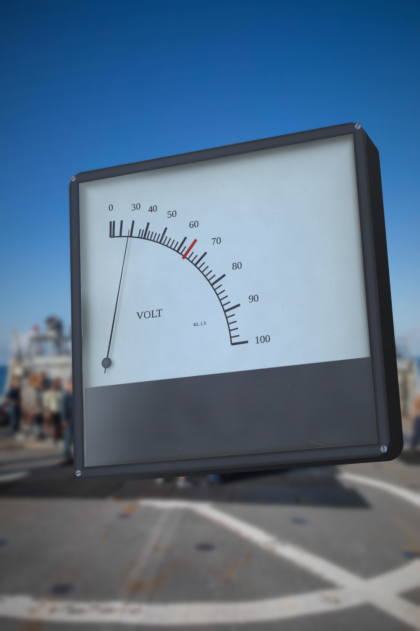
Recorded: value=30 unit=V
